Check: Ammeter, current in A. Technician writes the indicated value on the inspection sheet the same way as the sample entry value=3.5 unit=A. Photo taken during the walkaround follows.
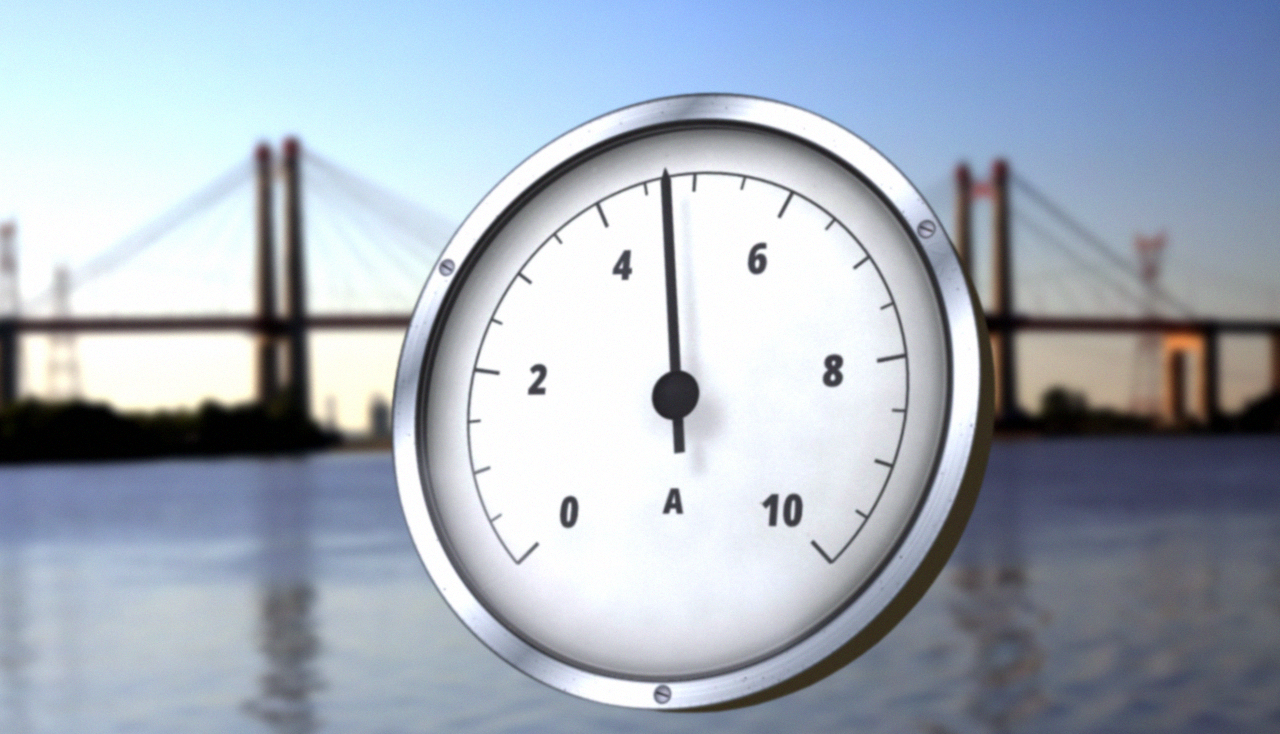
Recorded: value=4.75 unit=A
